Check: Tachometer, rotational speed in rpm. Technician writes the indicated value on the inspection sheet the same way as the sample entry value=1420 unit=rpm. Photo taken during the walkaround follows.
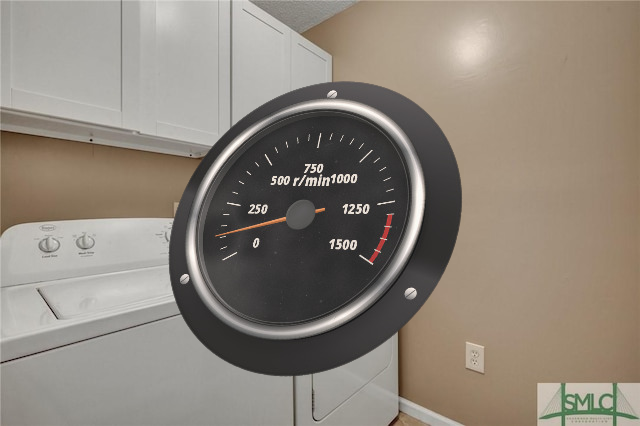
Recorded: value=100 unit=rpm
